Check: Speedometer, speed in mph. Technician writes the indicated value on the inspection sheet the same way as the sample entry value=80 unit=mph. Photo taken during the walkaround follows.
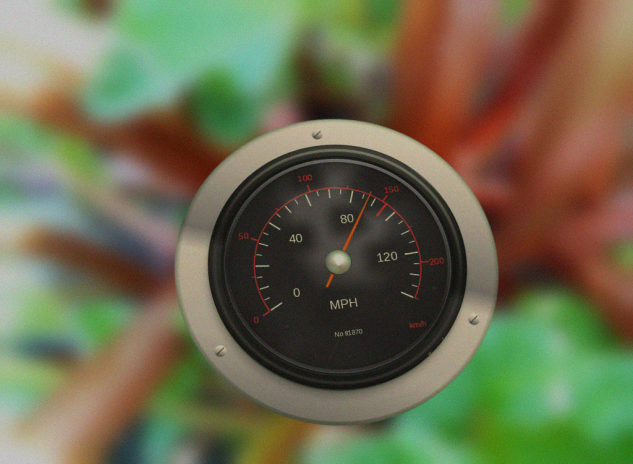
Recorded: value=87.5 unit=mph
